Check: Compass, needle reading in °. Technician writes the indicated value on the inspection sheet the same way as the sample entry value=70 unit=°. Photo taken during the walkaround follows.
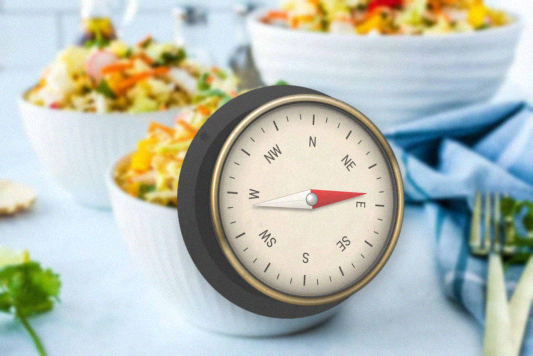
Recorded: value=80 unit=°
